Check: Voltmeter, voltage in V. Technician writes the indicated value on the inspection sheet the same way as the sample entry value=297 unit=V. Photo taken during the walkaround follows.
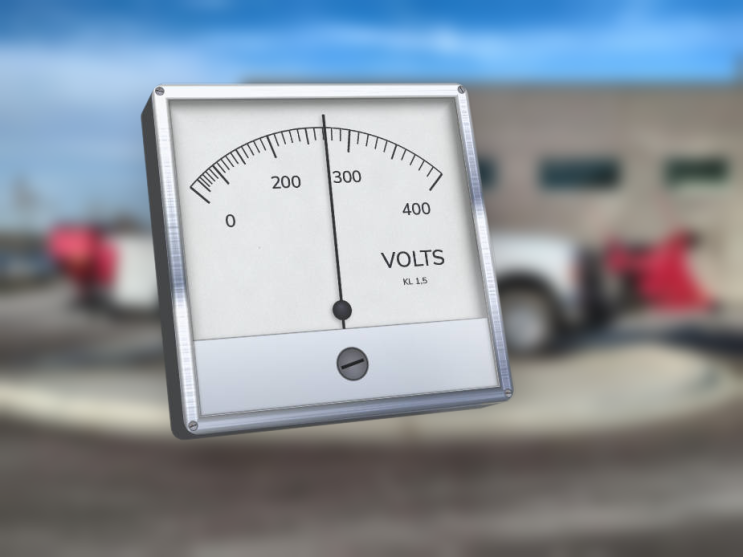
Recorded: value=270 unit=V
